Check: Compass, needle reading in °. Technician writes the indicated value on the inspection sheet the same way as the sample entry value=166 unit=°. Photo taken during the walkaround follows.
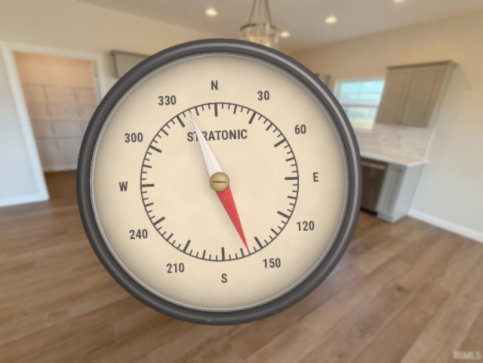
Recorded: value=160 unit=°
